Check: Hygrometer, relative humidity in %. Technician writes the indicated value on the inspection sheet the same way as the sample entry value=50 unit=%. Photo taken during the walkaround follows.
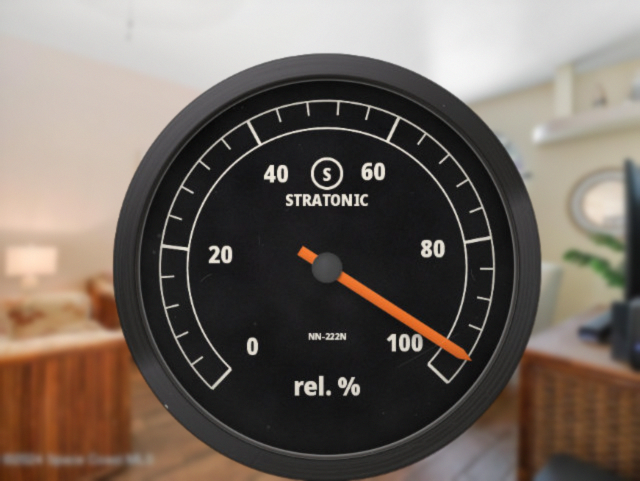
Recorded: value=96 unit=%
